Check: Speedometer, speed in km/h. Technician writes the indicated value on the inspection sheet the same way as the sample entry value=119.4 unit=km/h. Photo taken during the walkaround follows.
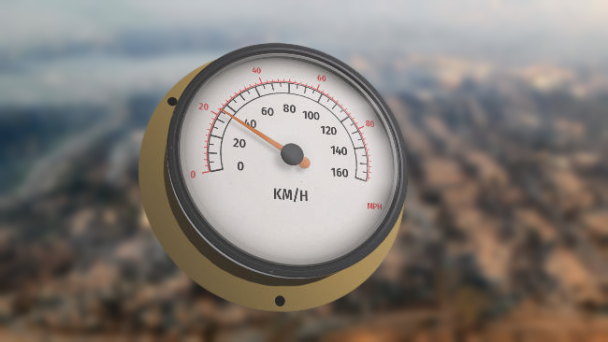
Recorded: value=35 unit=km/h
